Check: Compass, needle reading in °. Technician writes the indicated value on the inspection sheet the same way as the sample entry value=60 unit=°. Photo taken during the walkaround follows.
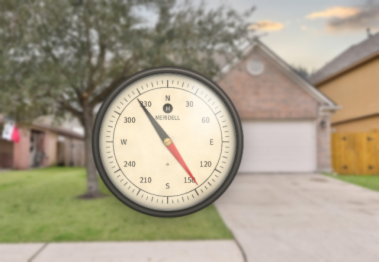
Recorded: value=145 unit=°
